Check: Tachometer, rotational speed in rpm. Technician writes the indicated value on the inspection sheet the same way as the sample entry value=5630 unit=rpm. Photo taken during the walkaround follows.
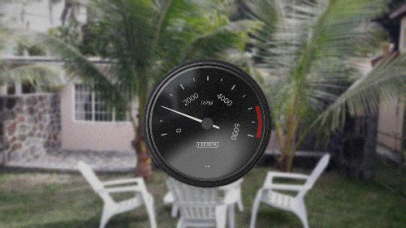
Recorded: value=1000 unit=rpm
